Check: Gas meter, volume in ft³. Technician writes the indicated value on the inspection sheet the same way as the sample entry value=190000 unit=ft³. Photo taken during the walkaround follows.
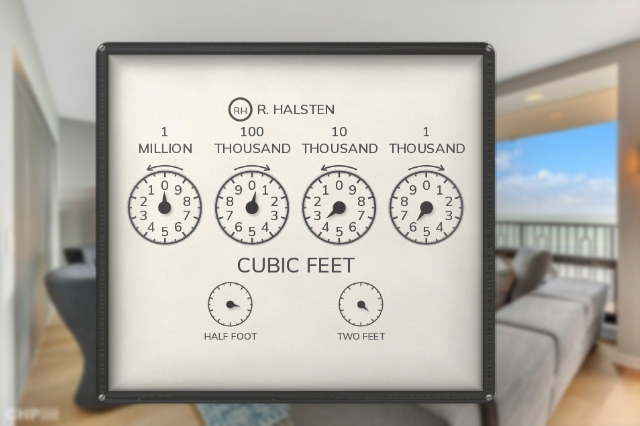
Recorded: value=3600 unit=ft³
